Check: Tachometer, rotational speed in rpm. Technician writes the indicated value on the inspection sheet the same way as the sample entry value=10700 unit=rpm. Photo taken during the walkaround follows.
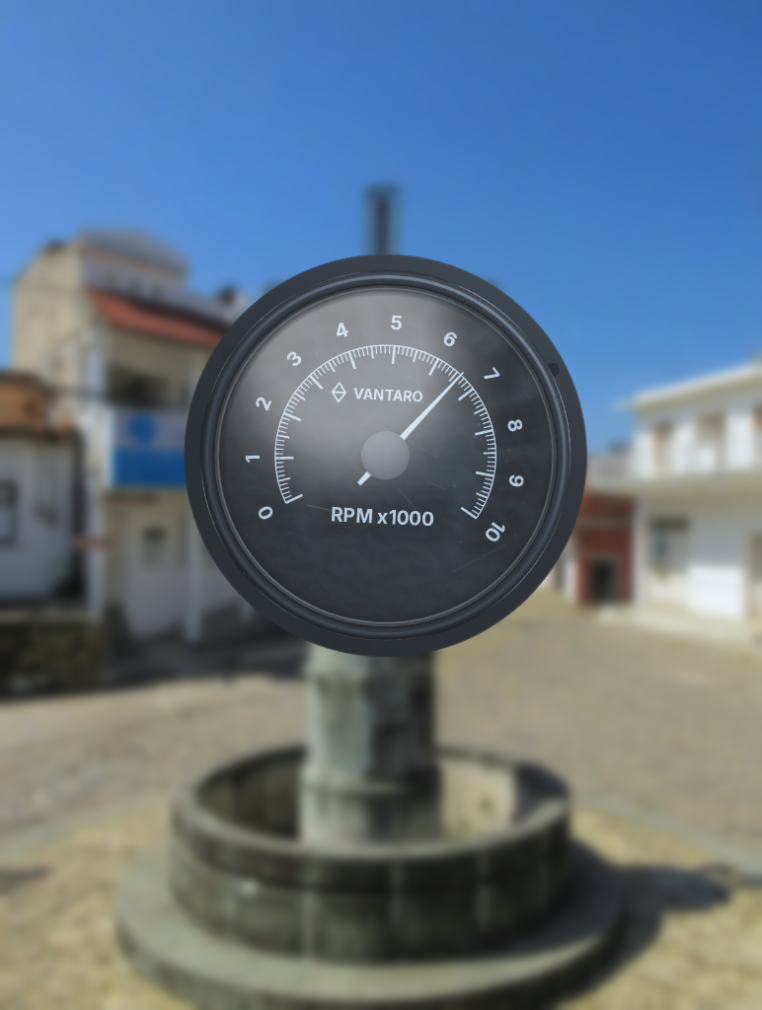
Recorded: value=6600 unit=rpm
